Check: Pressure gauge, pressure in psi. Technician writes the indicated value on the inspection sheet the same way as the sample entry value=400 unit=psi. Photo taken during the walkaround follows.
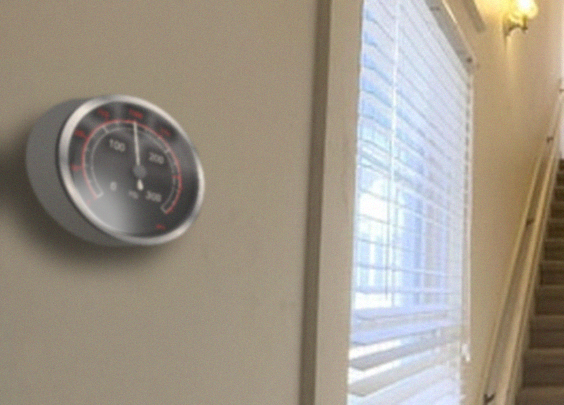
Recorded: value=140 unit=psi
